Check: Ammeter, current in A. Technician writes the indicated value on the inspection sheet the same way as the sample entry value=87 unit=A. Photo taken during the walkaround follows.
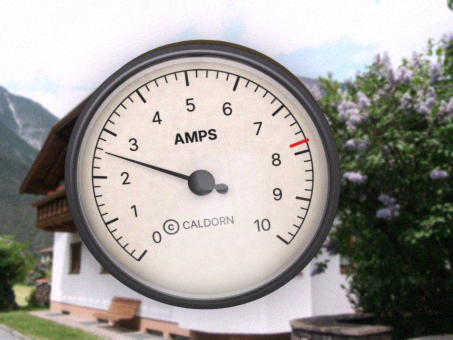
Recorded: value=2.6 unit=A
